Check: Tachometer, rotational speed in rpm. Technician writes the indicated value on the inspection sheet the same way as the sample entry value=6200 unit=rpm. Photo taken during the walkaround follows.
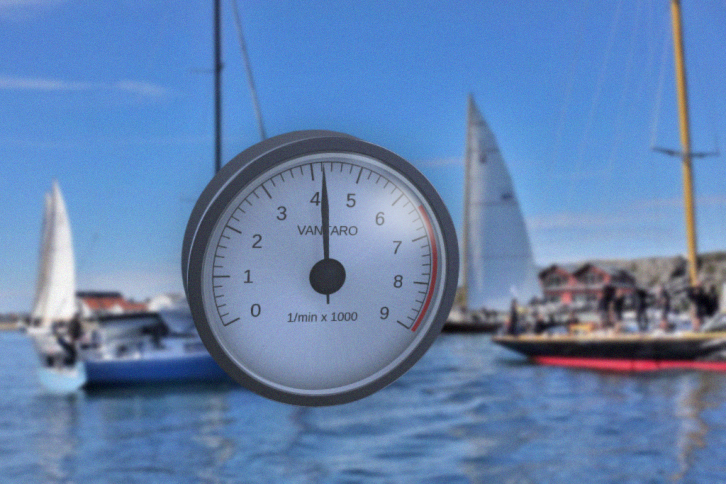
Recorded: value=4200 unit=rpm
